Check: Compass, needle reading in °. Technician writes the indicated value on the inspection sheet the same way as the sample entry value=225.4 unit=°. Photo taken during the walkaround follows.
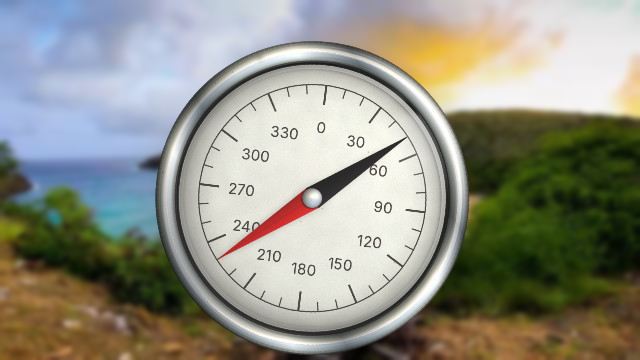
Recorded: value=230 unit=°
